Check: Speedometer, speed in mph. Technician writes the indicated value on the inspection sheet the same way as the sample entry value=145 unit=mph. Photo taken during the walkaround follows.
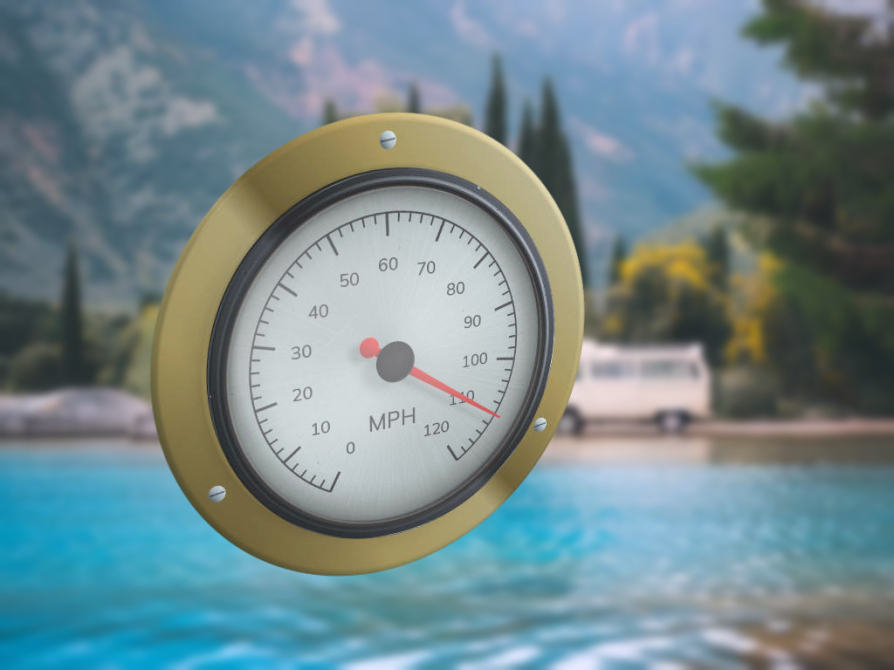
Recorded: value=110 unit=mph
